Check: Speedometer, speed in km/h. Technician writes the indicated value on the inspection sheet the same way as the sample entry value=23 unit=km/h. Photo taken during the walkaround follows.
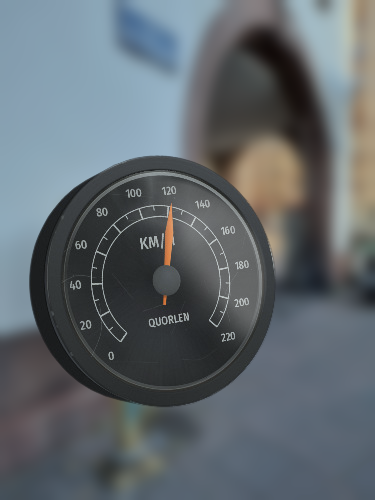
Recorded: value=120 unit=km/h
